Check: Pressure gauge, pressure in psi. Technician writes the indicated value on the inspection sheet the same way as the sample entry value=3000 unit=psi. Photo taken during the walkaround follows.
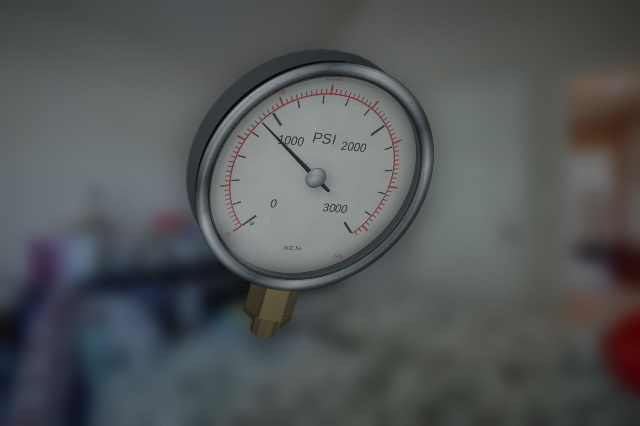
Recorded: value=900 unit=psi
